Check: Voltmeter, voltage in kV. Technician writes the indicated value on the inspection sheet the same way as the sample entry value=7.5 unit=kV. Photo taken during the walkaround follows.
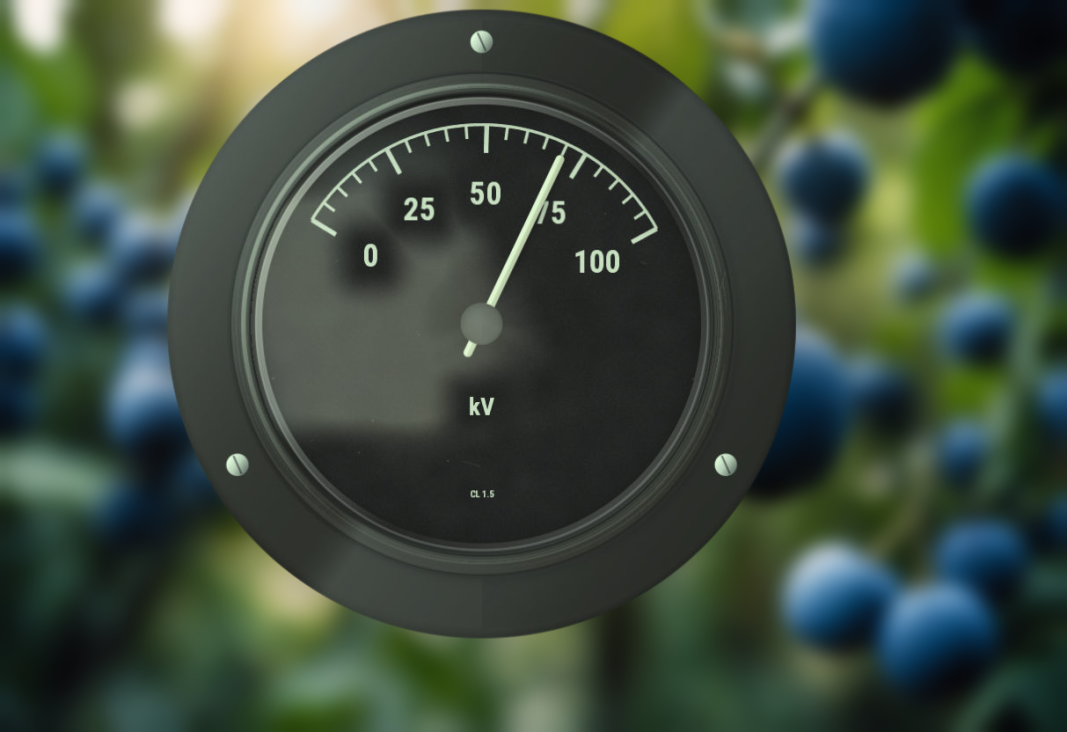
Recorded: value=70 unit=kV
